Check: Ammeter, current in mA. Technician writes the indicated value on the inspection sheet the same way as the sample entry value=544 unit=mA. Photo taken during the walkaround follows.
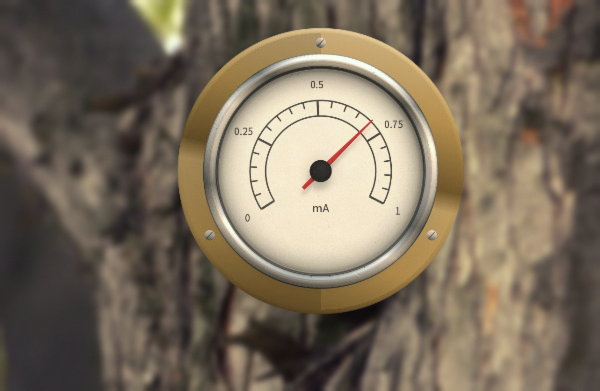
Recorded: value=0.7 unit=mA
